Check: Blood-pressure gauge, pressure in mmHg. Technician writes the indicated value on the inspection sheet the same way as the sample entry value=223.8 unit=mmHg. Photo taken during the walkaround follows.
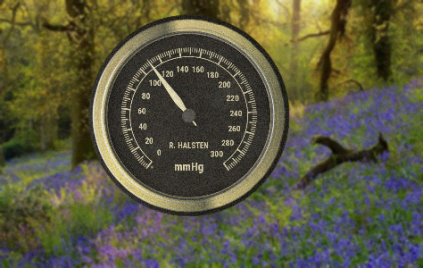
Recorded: value=110 unit=mmHg
